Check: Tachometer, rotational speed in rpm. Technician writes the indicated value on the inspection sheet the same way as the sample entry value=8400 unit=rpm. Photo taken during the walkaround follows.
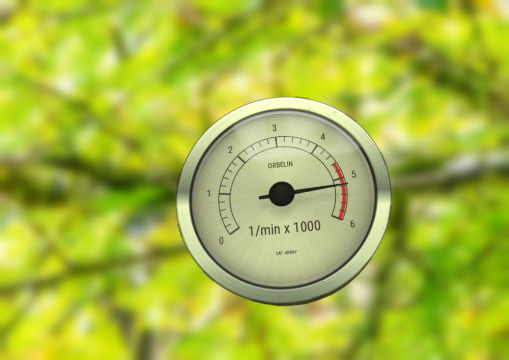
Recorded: value=5200 unit=rpm
